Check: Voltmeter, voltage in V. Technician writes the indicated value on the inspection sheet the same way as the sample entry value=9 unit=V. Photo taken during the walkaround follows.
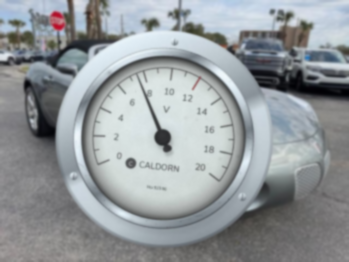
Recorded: value=7.5 unit=V
